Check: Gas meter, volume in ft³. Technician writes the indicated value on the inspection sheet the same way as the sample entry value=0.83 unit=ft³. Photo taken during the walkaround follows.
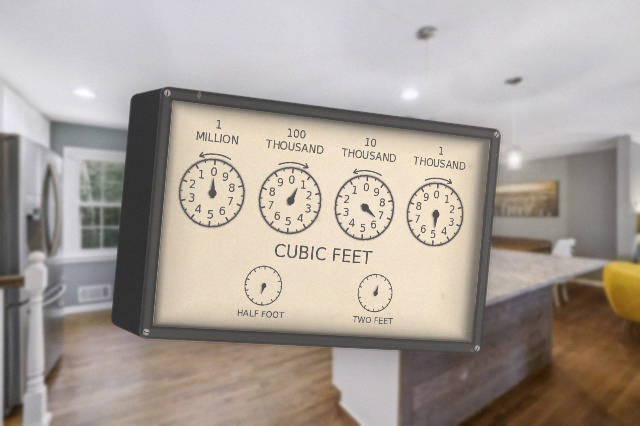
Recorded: value=6500 unit=ft³
